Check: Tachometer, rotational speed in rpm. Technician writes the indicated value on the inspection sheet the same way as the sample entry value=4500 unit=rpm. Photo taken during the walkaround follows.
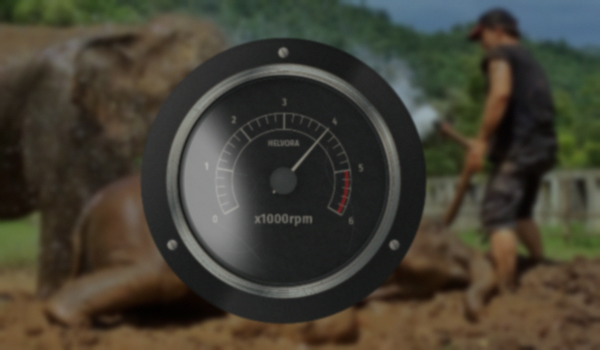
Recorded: value=4000 unit=rpm
